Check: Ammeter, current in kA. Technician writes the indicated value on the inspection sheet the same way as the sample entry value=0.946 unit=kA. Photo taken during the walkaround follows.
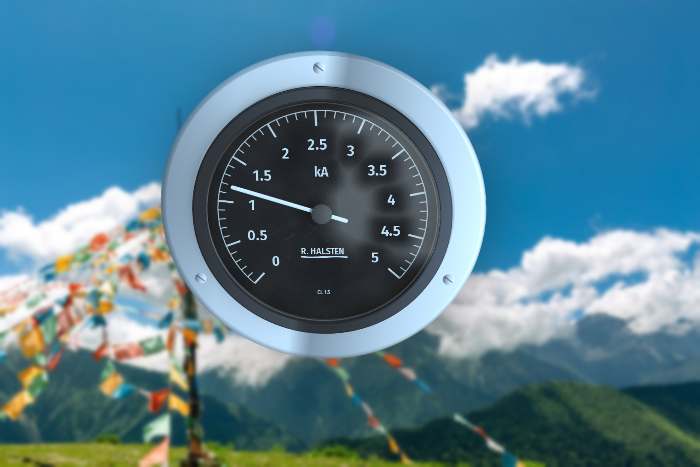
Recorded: value=1.2 unit=kA
